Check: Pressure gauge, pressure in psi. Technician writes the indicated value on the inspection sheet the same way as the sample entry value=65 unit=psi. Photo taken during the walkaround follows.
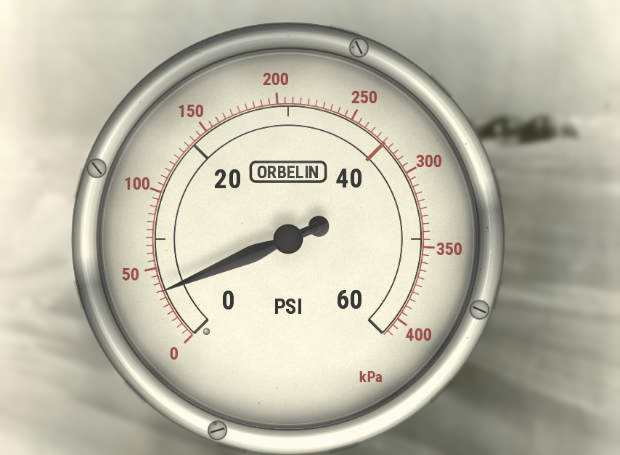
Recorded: value=5 unit=psi
